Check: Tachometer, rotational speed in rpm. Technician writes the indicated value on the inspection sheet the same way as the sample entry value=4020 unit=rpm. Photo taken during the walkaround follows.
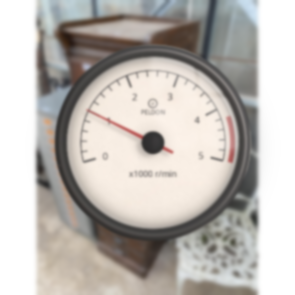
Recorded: value=1000 unit=rpm
